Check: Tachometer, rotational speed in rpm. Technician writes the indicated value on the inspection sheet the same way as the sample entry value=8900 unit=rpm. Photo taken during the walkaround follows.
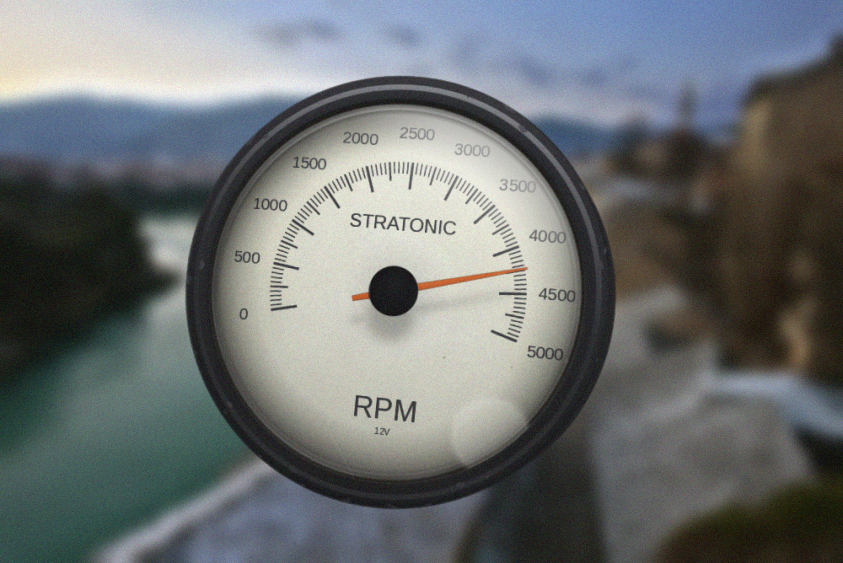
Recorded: value=4250 unit=rpm
